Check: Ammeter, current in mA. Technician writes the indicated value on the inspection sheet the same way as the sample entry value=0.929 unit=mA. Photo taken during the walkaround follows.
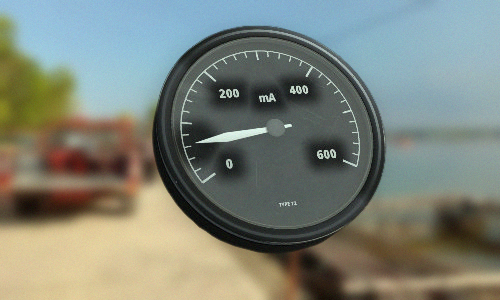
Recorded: value=60 unit=mA
